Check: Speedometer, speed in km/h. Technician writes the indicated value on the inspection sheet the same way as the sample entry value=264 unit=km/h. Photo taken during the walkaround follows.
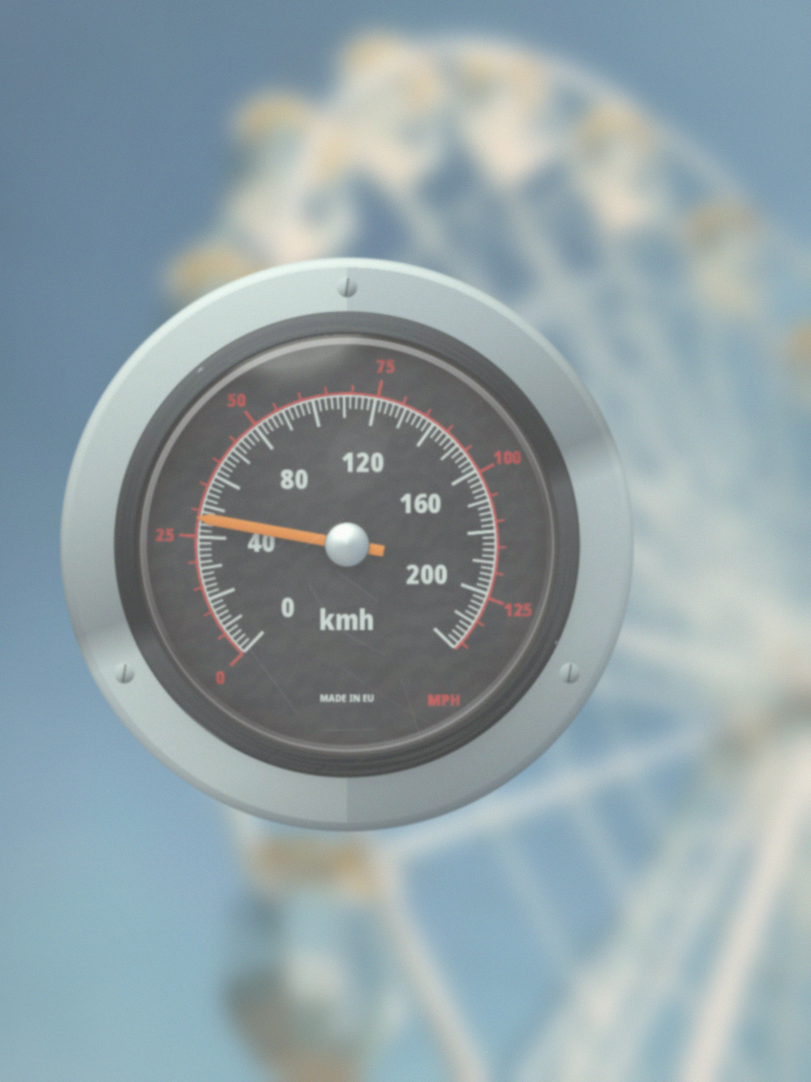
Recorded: value=46 unit=km/h
